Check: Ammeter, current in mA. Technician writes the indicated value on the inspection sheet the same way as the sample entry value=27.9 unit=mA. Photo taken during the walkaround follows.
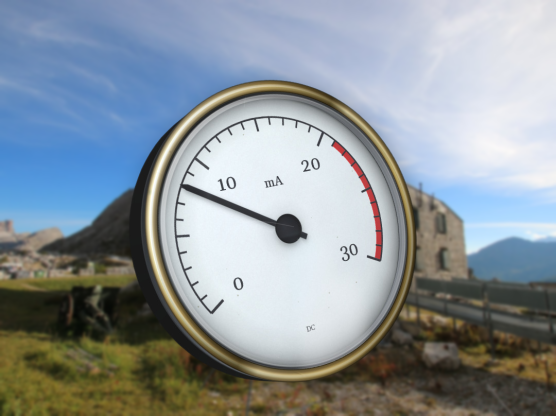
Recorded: value=8 unit=mA
